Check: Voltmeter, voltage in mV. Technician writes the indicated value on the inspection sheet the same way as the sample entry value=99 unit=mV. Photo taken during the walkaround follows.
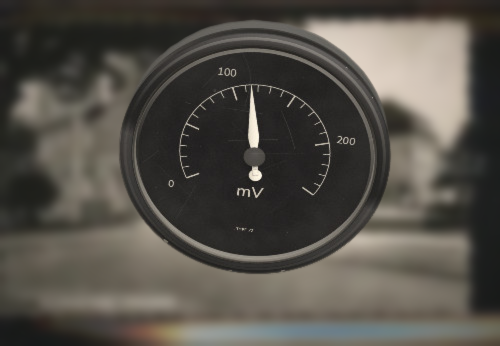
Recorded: value=115 unit=mV
